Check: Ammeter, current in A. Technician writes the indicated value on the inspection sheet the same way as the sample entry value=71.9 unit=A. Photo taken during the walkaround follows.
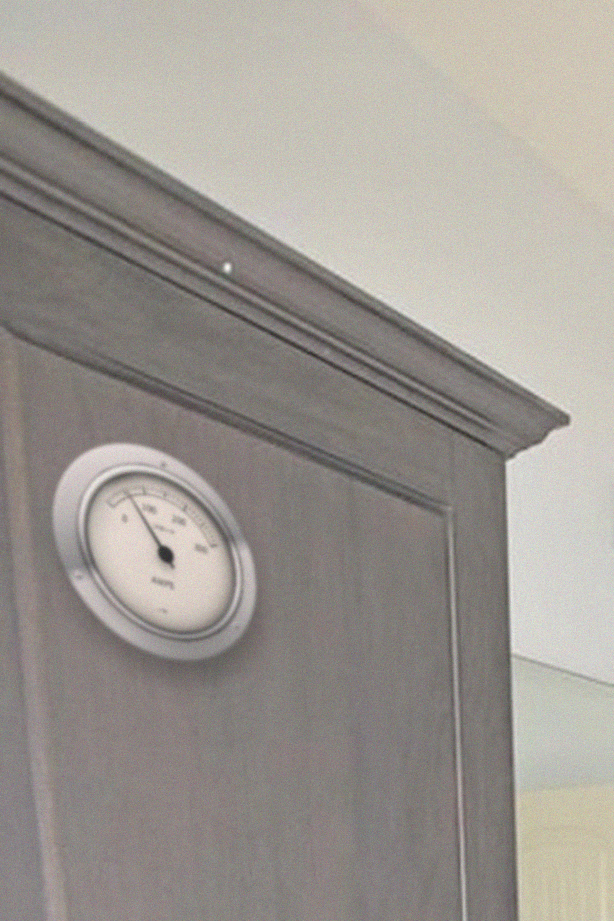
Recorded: value=50 unit=A
